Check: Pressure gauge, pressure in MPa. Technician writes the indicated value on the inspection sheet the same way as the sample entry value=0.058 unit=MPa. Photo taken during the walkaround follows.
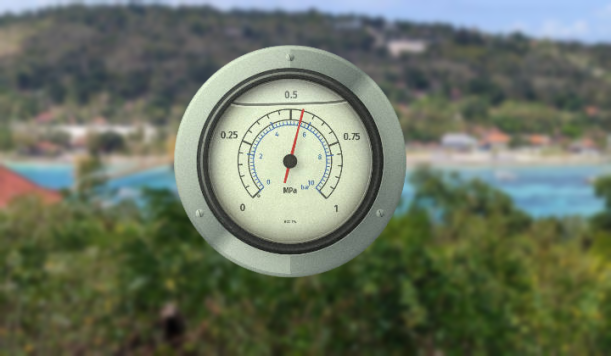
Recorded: value=0.55 unit=MPa
